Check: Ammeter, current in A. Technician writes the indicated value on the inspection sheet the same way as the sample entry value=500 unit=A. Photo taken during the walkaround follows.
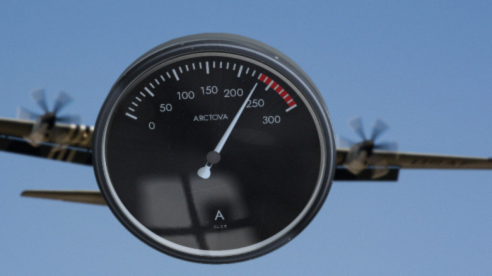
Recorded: value=230 unit=A
